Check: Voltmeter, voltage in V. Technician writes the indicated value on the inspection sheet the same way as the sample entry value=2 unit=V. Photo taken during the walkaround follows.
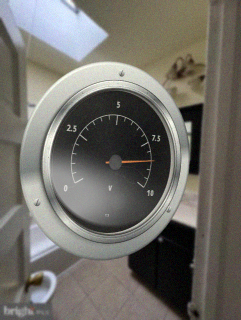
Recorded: value=8.5 unit=V
